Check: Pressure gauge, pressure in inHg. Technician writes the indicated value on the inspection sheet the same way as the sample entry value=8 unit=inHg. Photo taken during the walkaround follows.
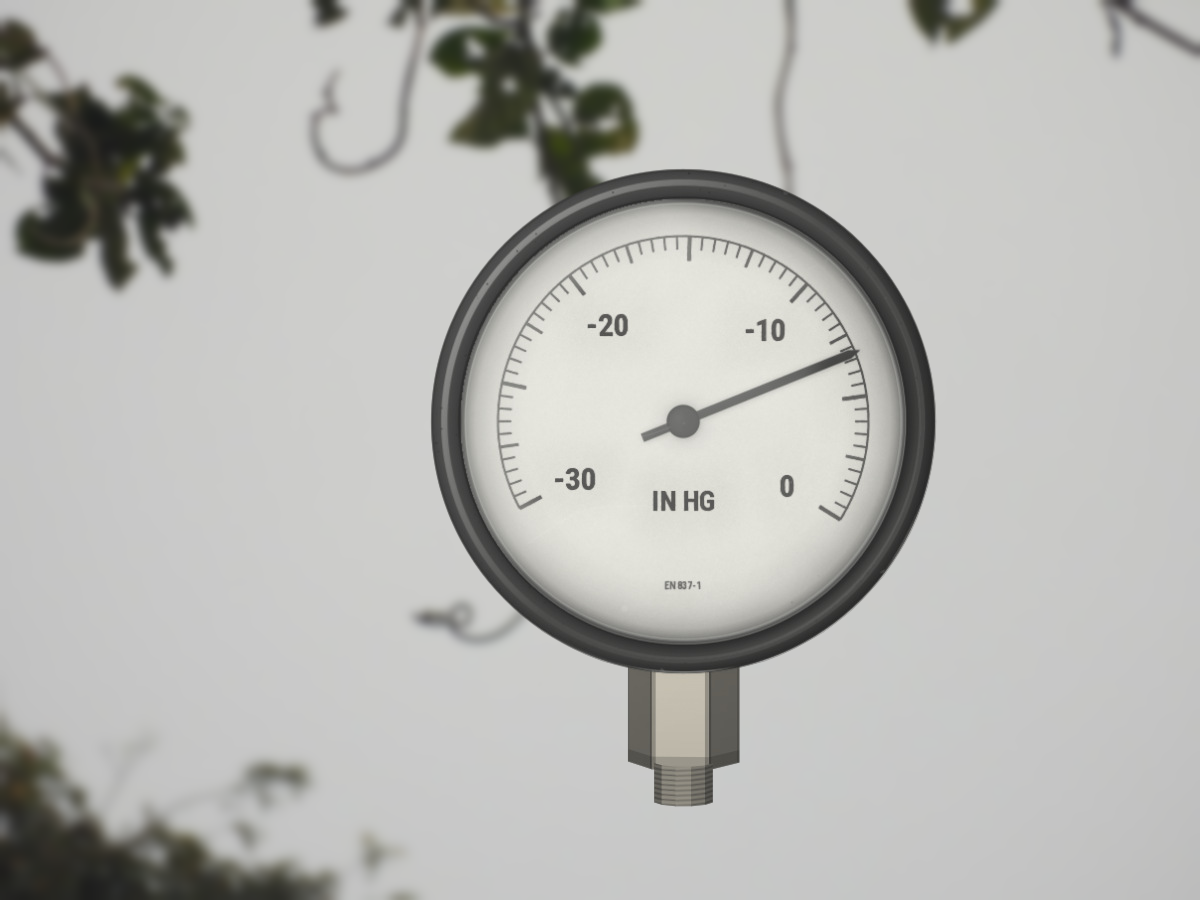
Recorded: value=-6.75 unit=inHg
